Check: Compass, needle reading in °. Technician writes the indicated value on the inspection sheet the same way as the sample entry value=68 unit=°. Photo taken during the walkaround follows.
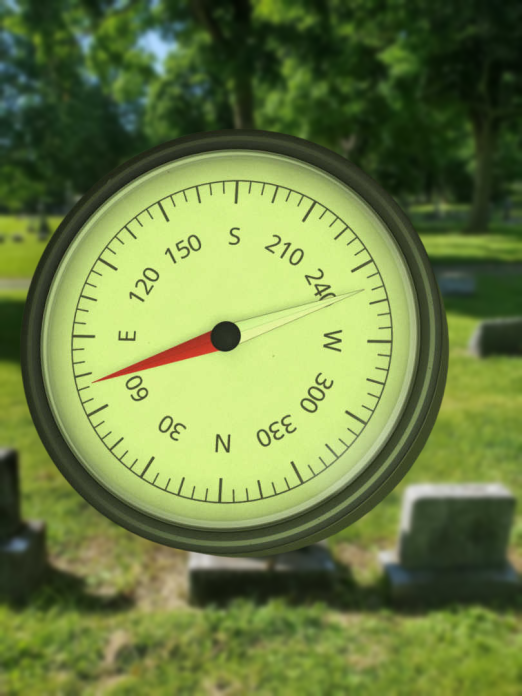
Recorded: value=70 unit=°
